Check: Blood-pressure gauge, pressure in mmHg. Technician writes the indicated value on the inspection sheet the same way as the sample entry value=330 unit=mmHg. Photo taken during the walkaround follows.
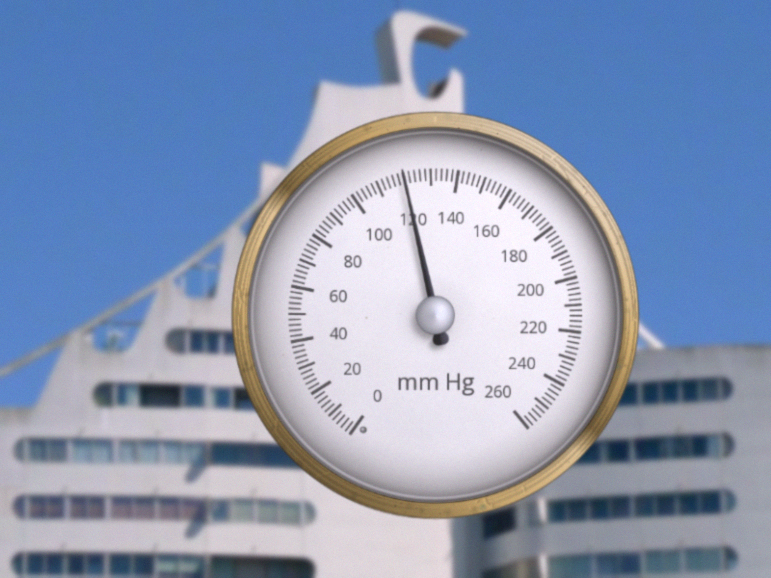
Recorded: value=120 unit=mmHg
